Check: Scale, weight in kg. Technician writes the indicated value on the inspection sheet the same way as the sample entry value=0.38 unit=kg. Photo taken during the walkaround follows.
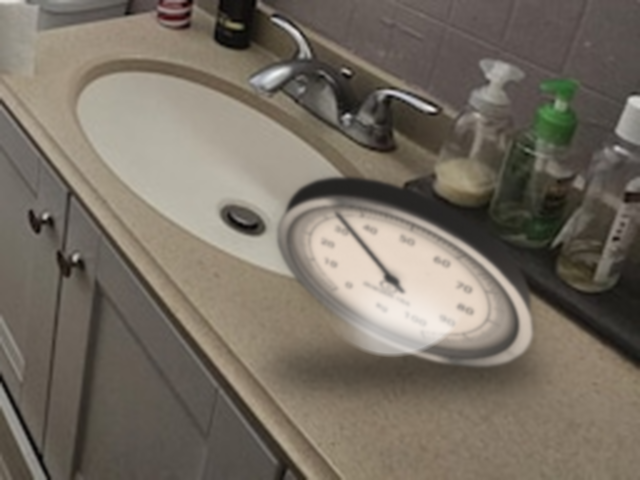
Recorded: value=35 unit=kg
